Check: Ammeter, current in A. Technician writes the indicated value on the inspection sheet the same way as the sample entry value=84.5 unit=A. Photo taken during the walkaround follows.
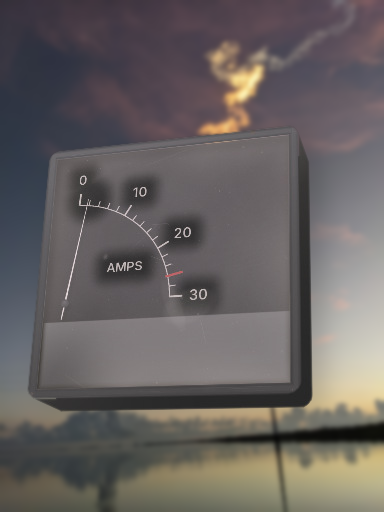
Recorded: value=2 unit=A
